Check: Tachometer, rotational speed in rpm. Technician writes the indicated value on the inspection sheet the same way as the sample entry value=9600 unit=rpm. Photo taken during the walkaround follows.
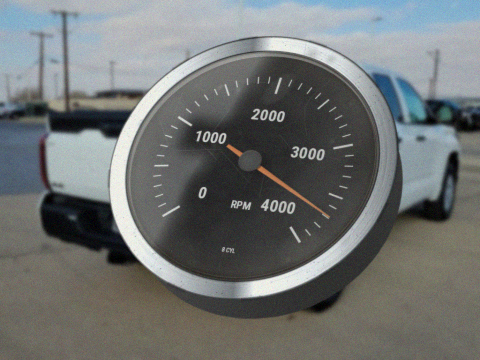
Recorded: value=3700 unit=rpm
